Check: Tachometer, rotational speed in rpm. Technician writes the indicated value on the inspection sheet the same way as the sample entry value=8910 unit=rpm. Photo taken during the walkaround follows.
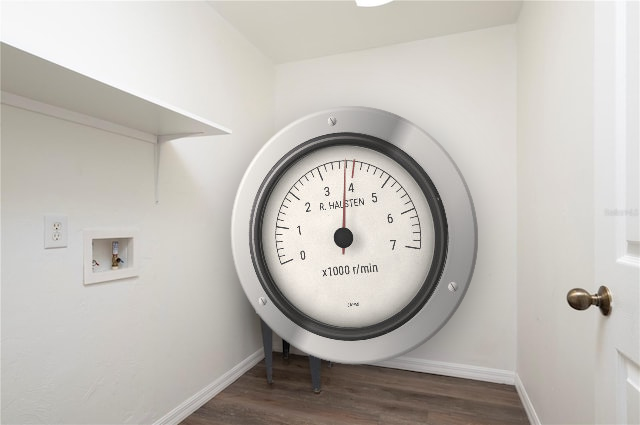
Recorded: value=3800 unit=rpm
